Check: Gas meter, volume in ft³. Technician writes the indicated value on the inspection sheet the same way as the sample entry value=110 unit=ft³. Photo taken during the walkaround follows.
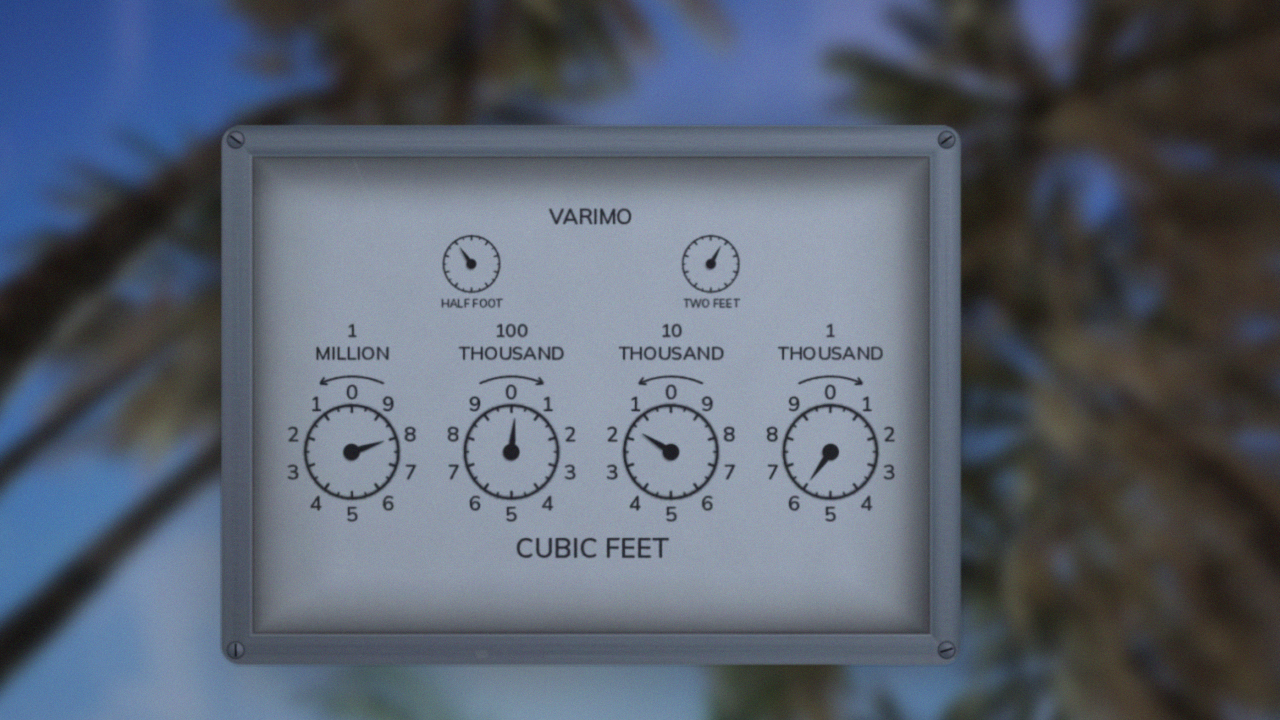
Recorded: value=801600 unit=ft³
